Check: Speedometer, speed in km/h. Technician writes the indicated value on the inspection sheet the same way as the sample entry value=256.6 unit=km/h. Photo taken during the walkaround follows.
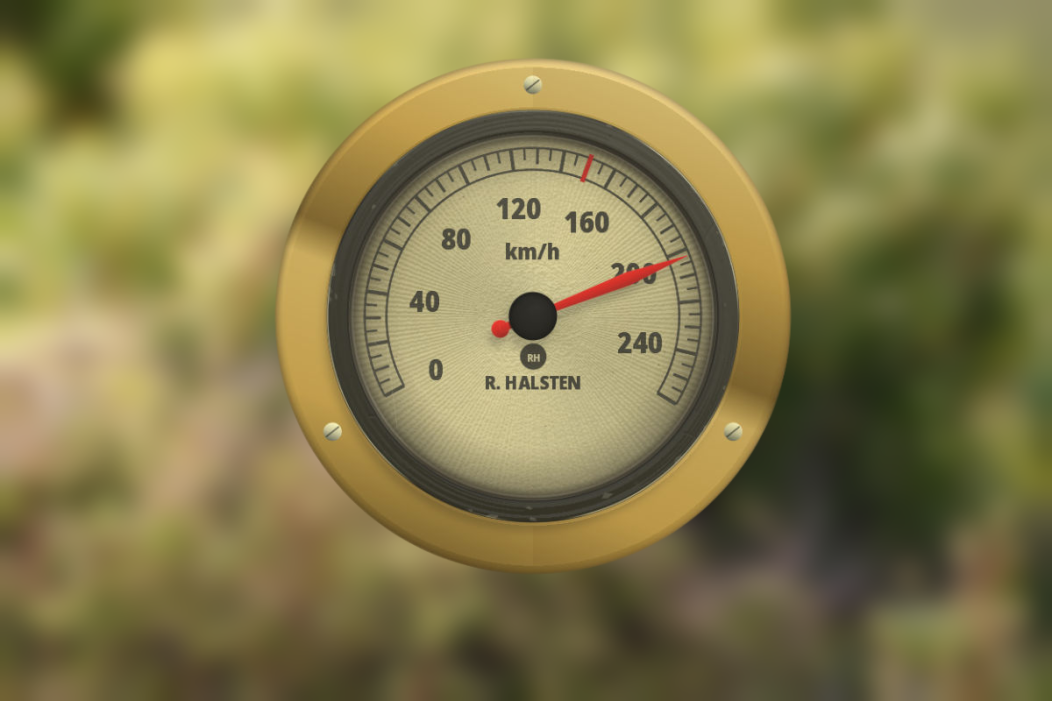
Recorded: value=202.5 unit=km/h
